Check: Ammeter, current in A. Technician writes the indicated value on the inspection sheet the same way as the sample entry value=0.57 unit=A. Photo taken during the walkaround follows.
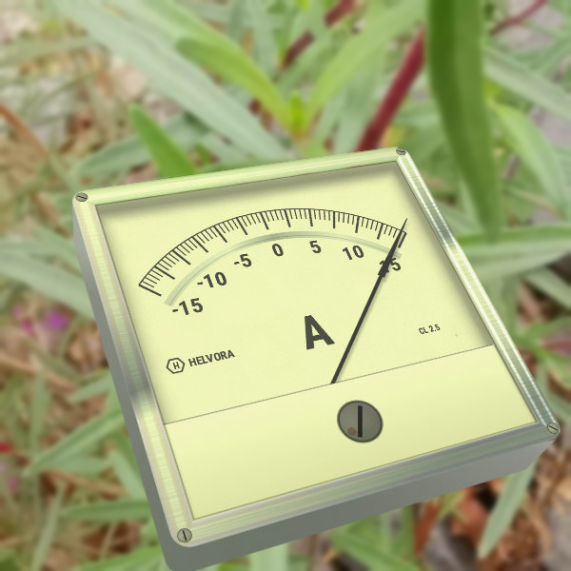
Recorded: value=14.5 unit=A
